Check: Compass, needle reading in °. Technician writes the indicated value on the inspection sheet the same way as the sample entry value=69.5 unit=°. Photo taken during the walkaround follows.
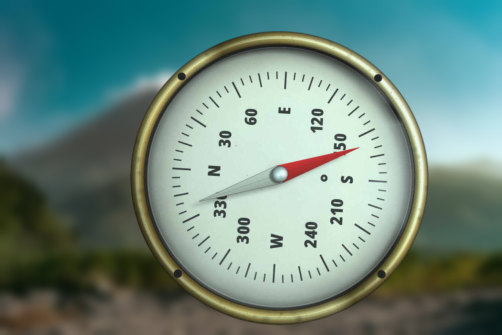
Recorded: value=157.5 unit=°
